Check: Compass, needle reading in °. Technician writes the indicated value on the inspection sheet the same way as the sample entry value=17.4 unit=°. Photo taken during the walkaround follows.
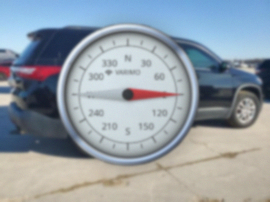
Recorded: value=90 unit=°
